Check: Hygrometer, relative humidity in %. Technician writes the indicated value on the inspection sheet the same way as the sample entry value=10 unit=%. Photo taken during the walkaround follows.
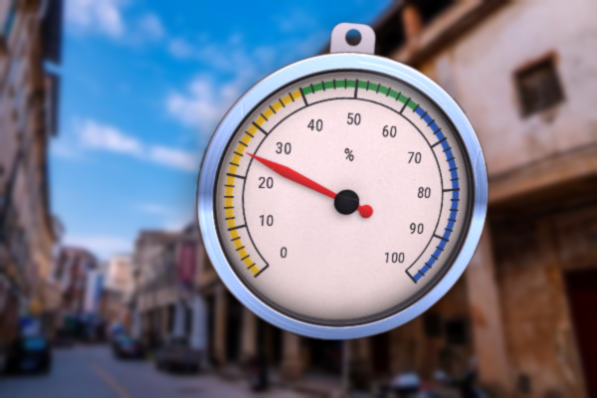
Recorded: value=25 unit=%
